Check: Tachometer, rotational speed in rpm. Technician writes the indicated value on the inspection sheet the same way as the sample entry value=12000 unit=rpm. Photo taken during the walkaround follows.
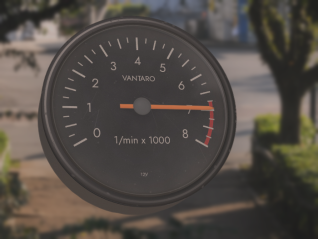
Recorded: value=7000 unit=rpm
